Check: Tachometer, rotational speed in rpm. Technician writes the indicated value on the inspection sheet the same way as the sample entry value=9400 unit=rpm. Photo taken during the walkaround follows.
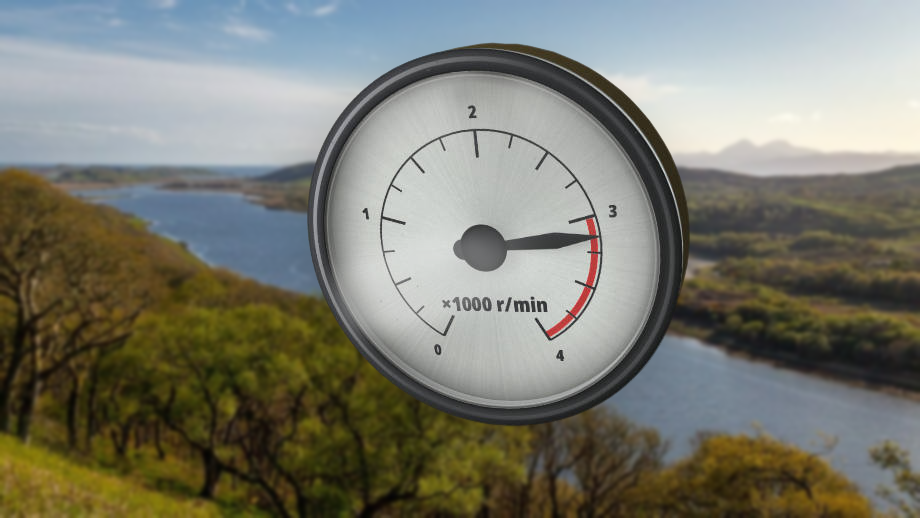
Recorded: value=3125 unit=rpm
